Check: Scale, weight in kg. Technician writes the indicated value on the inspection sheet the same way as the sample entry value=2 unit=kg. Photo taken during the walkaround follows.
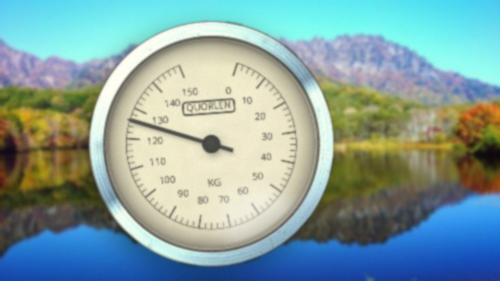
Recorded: value=126 unit=kg
